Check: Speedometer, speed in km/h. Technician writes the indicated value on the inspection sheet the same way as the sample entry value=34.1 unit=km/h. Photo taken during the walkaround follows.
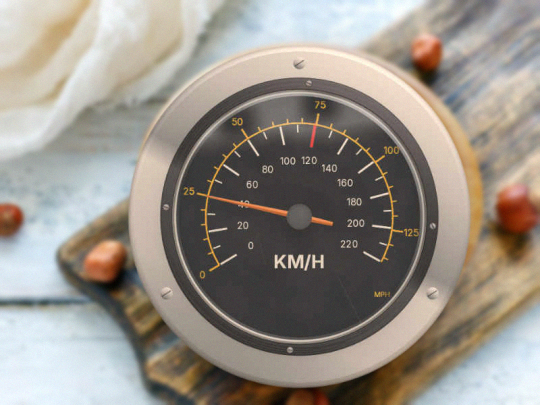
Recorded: value=40 unit=km/h
